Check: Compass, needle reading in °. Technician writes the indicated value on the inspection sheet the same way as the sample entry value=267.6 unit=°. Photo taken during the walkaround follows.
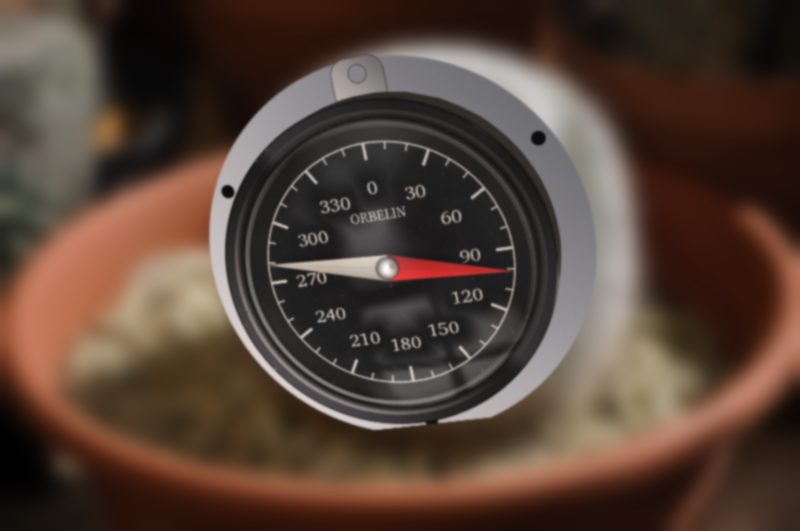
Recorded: value=100 unit=°
